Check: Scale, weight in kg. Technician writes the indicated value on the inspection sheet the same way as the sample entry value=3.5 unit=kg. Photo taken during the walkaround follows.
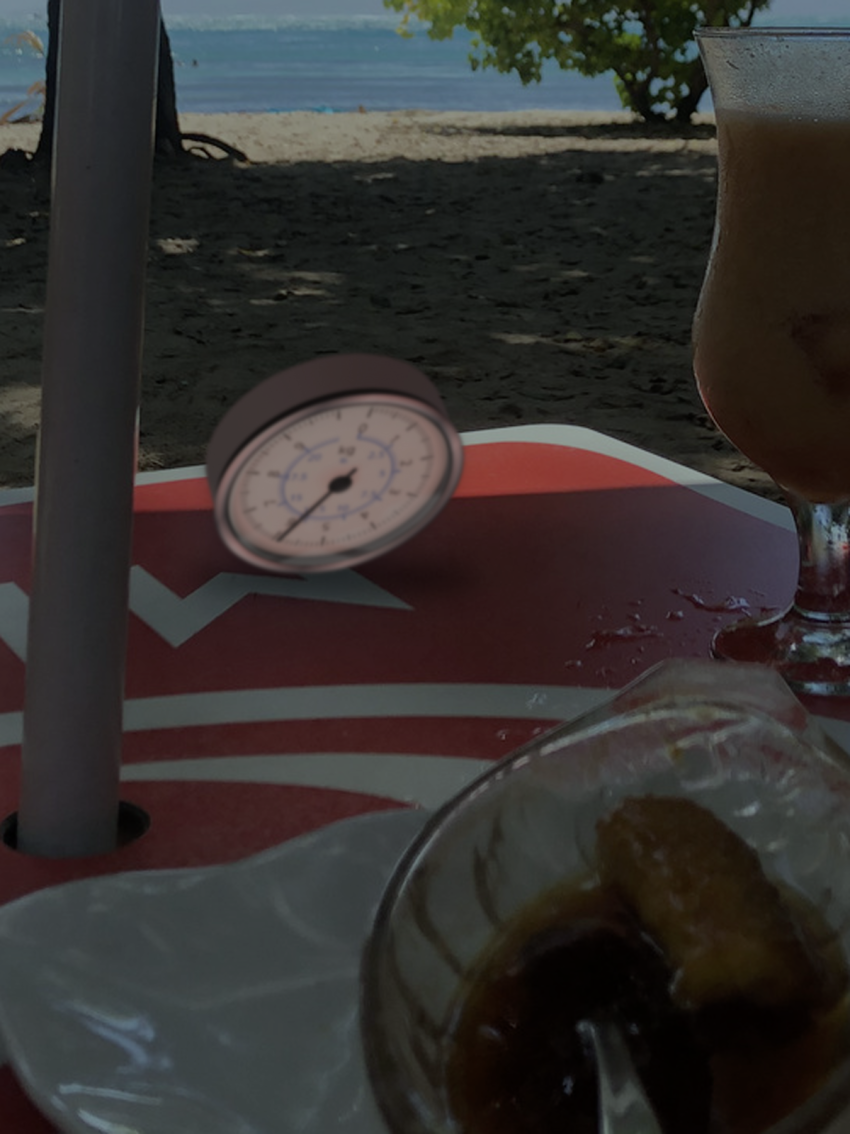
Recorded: value=6 unit=kg
